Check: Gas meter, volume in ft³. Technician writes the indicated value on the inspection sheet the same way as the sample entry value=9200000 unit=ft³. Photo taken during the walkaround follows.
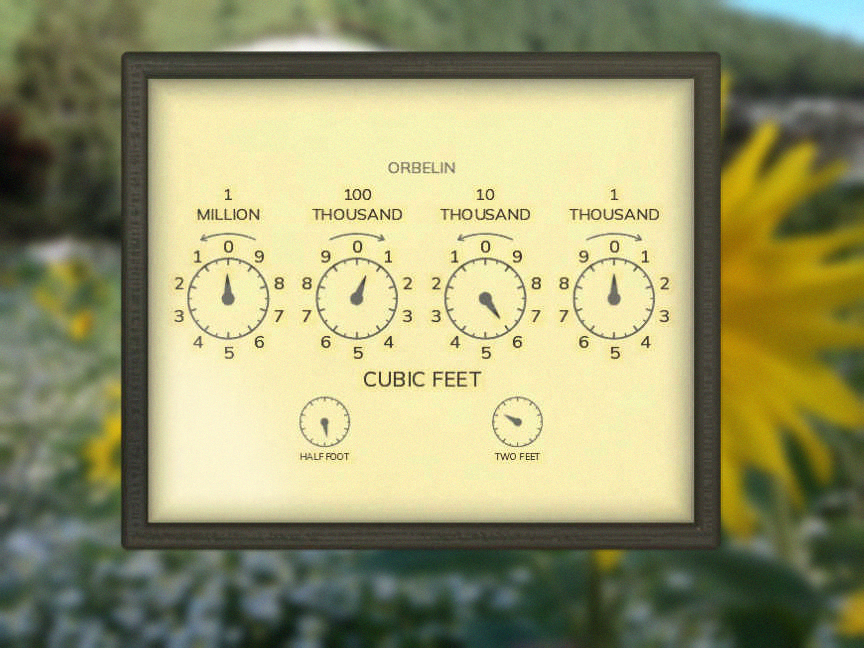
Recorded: value=6000 unit=ft³
